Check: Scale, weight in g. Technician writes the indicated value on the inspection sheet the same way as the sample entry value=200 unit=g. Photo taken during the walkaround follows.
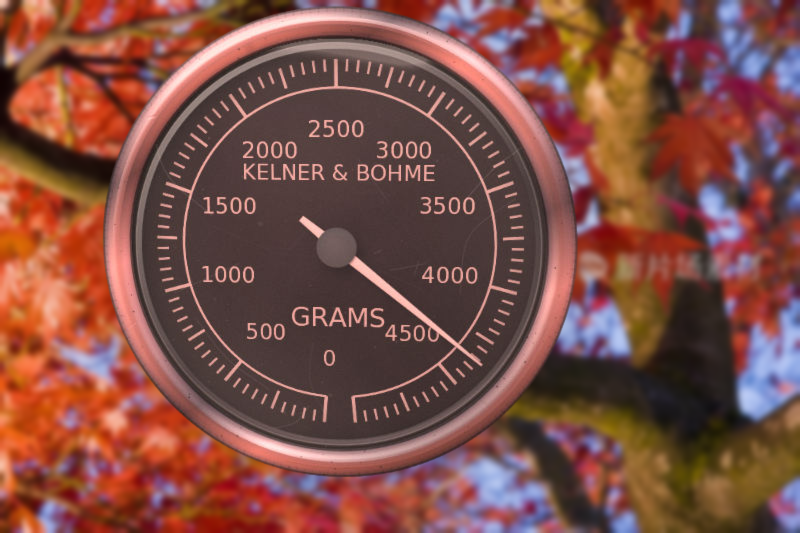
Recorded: value=4350 unit=g
